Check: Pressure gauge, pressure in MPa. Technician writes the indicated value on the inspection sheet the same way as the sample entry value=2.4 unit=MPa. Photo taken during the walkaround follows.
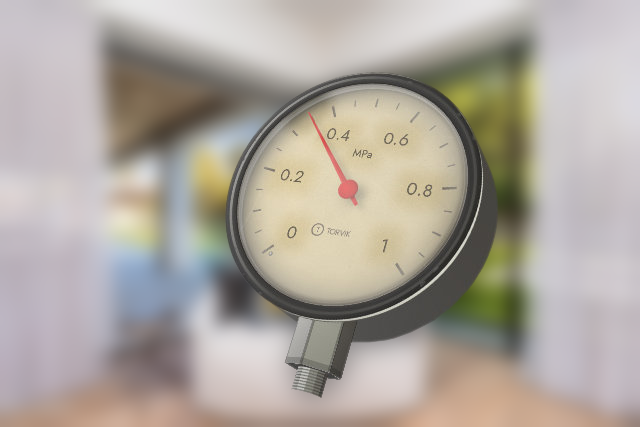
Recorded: value=0.35 unit=MPa
